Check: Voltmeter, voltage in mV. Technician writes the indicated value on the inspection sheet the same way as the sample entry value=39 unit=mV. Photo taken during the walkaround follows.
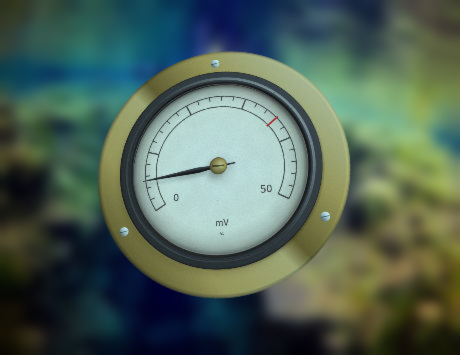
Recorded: value=5 unit=mV
